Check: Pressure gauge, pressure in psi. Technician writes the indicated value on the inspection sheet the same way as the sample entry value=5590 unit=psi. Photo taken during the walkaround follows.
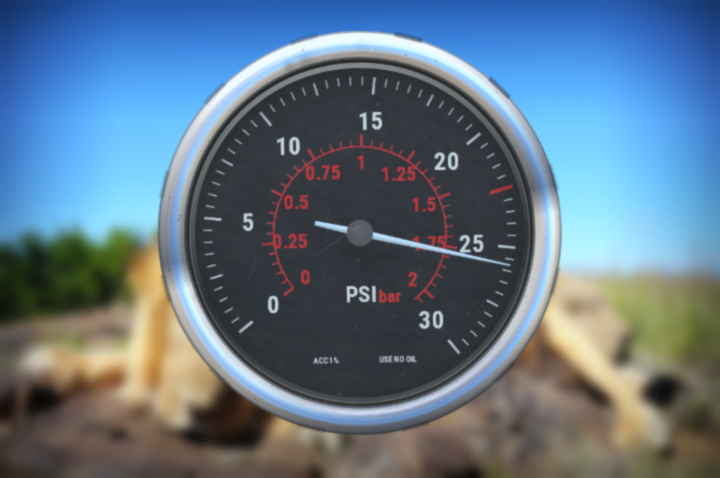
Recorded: value=25.75 unit=psi
